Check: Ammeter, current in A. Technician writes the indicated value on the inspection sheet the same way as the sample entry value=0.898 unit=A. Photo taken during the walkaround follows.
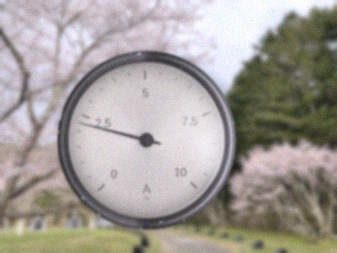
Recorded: value=2.25 unit=A
